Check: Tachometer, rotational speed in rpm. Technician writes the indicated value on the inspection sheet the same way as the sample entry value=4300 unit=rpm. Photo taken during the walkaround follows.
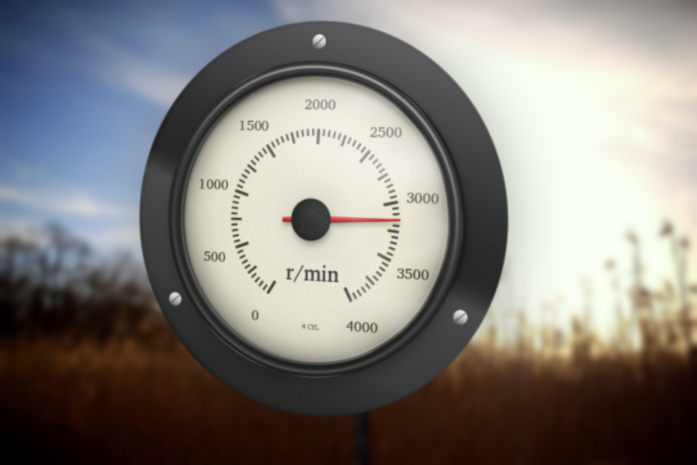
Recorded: value=3150 unit=rpm
